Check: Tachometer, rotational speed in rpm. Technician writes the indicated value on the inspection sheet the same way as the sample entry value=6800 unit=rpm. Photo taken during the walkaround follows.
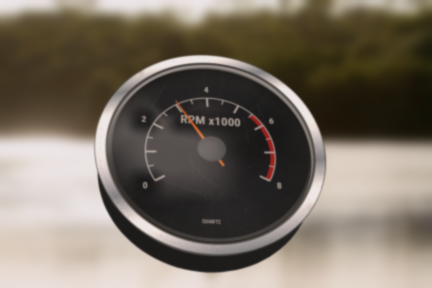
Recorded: value=3000 unit=rpm
